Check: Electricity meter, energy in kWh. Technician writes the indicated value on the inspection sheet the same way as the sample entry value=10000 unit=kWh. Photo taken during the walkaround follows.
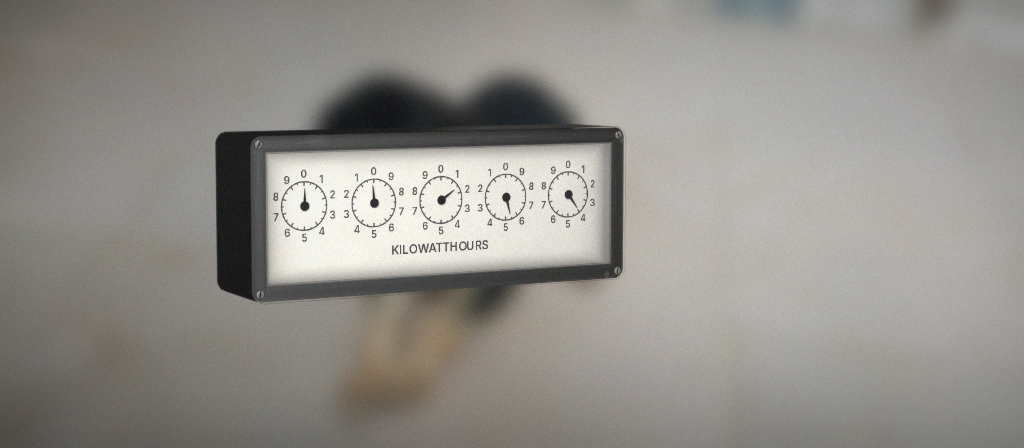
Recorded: value=154 unit=kWh
